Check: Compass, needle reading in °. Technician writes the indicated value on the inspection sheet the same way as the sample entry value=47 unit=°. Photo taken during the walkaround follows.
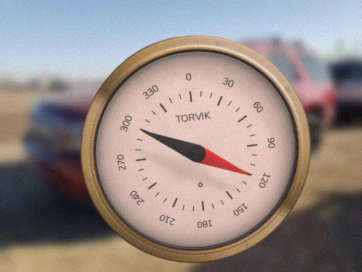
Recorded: value=120 unit=°
